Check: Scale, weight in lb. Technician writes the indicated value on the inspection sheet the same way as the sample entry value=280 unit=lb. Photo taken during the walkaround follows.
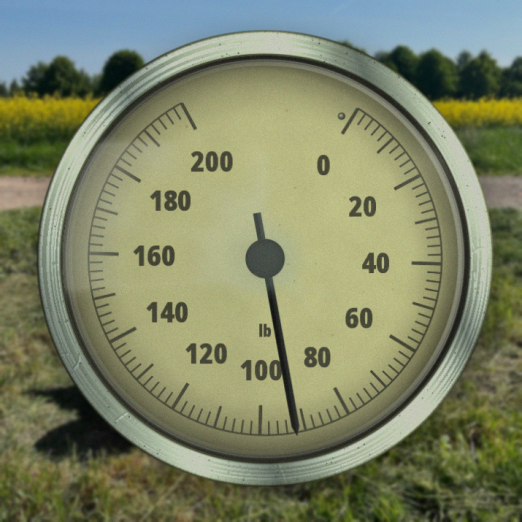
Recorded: value=92 unit=lb
